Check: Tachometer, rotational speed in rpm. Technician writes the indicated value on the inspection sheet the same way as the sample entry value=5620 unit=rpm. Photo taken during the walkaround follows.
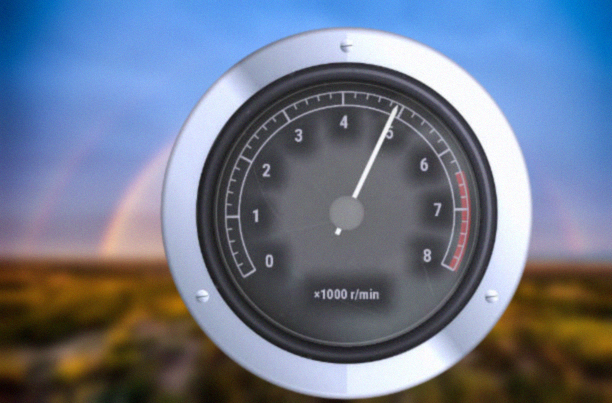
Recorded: value=4900 unit=rpm
